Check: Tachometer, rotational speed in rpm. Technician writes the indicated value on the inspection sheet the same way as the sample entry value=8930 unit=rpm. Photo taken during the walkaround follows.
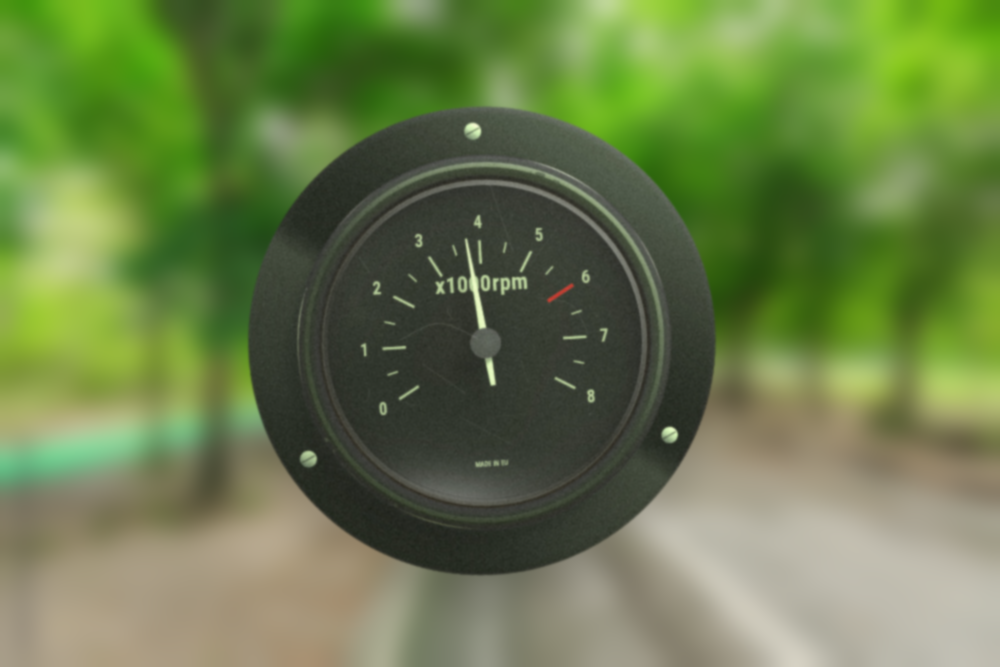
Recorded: value=3750 unit=rpm
